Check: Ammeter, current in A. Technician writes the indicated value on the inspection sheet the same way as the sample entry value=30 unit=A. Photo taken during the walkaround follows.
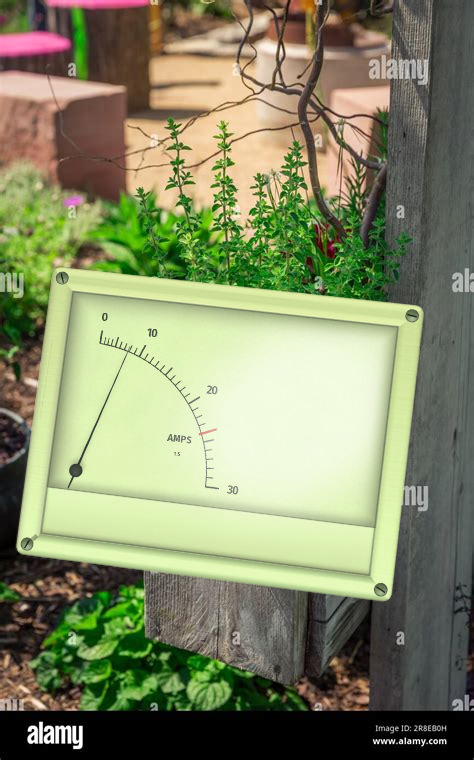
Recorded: value=8 unit=A
